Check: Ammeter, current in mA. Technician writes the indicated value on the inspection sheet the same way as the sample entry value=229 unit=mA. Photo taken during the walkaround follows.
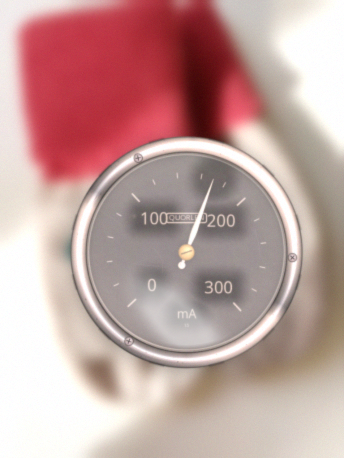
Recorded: value=170 unit=mA
